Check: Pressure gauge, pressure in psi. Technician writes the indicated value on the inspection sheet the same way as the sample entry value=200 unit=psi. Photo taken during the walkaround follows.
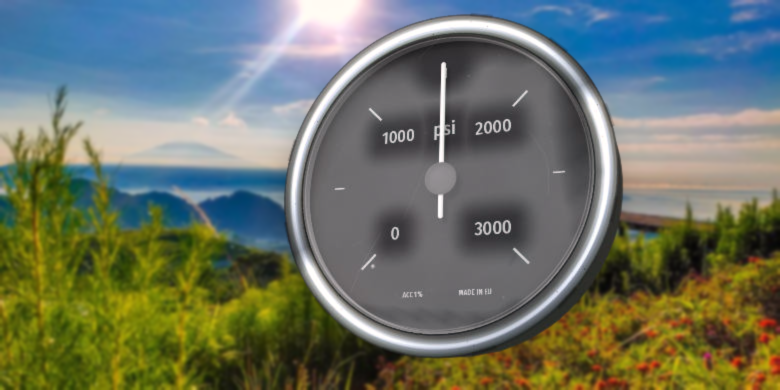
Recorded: value=1500 unit=psi
